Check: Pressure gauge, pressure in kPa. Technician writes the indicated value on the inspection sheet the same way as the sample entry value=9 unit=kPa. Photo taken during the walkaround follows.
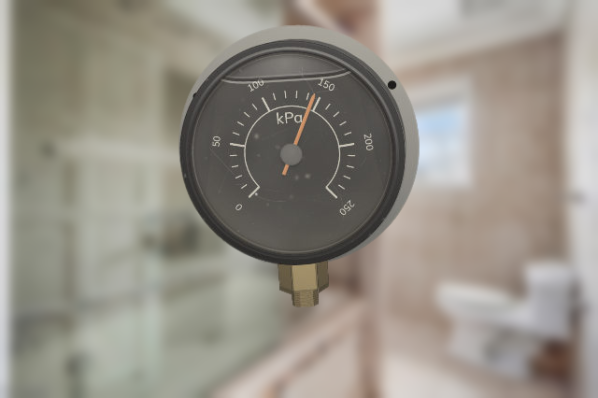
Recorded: value=145 unit=kPa
